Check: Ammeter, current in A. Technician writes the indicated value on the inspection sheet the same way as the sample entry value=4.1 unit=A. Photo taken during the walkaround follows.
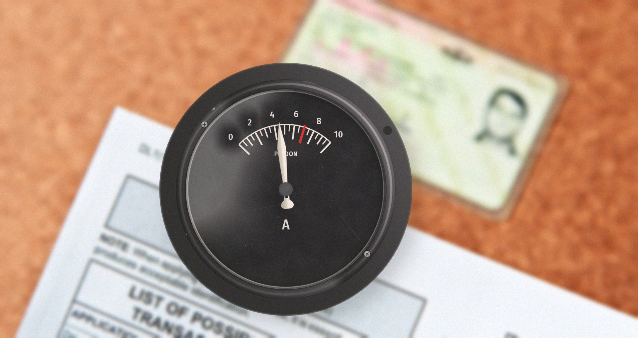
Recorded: value=4.5 unit=A
